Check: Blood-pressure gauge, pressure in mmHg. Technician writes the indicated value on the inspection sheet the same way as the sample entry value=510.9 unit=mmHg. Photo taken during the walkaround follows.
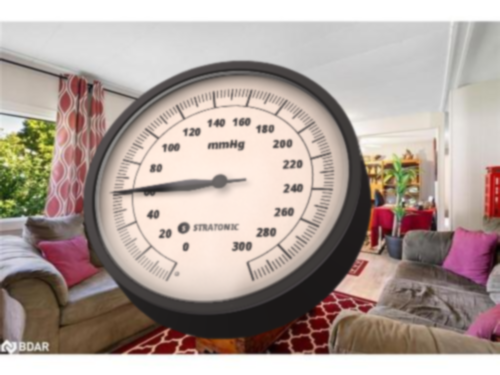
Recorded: value=60 unit=mmHg
